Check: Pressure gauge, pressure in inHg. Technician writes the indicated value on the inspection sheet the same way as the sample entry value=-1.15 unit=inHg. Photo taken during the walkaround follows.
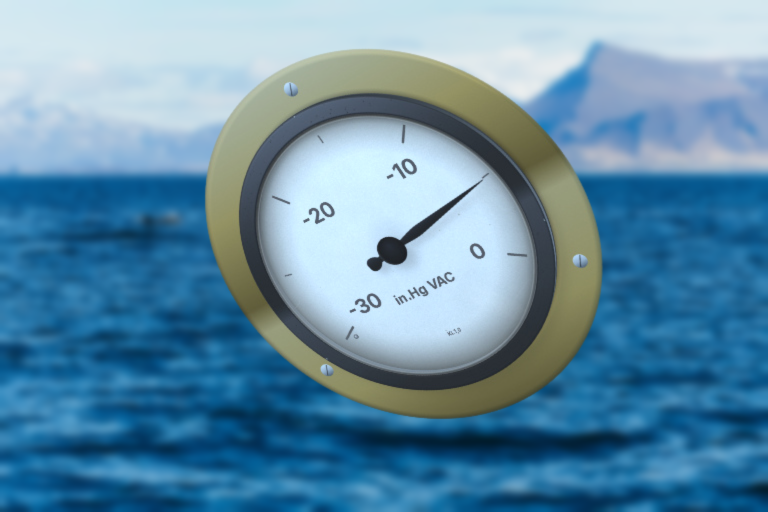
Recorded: value=-5 unit=inHg
